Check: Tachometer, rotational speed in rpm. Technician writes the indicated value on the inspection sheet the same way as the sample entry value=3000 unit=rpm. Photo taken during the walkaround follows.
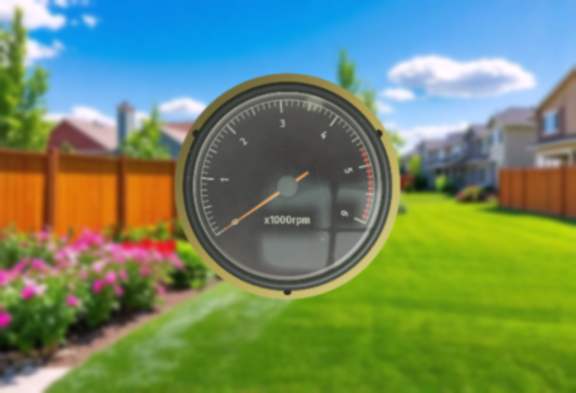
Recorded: value=0 unit=rpm
